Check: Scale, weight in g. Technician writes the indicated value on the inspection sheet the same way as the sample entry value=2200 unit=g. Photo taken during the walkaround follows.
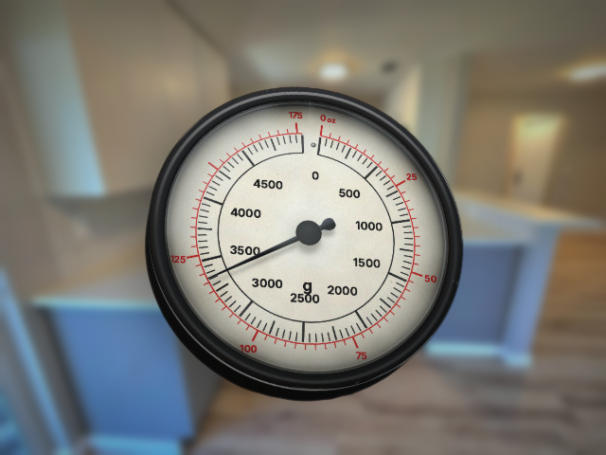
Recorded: value=3350 unit=g
